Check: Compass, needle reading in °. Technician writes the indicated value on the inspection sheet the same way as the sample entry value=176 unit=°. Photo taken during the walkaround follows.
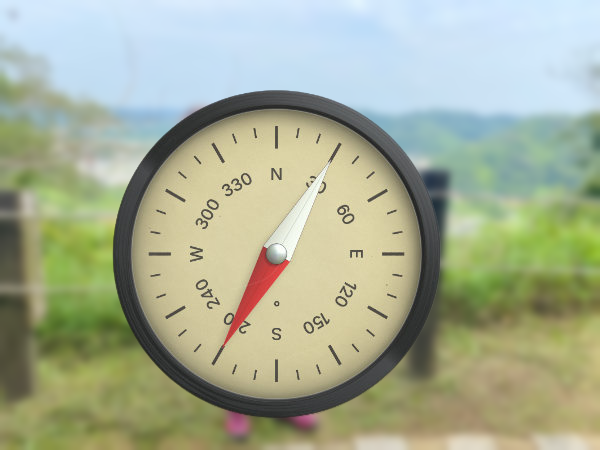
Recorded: value=210 unit=°
